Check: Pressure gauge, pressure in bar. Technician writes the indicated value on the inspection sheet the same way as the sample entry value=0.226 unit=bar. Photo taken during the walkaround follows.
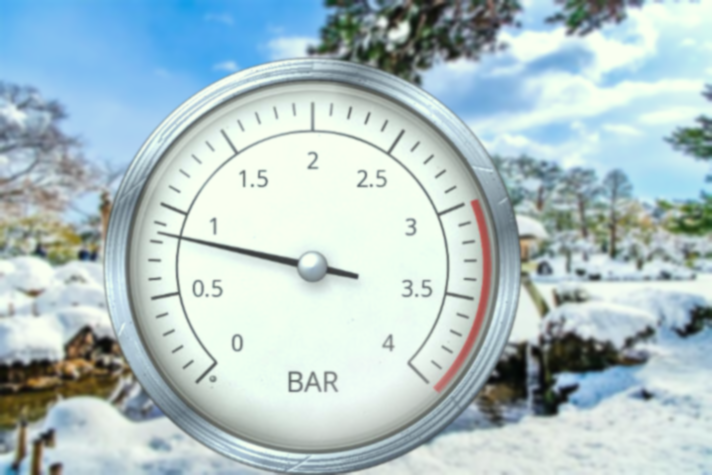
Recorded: value=0.85 unit=bar
